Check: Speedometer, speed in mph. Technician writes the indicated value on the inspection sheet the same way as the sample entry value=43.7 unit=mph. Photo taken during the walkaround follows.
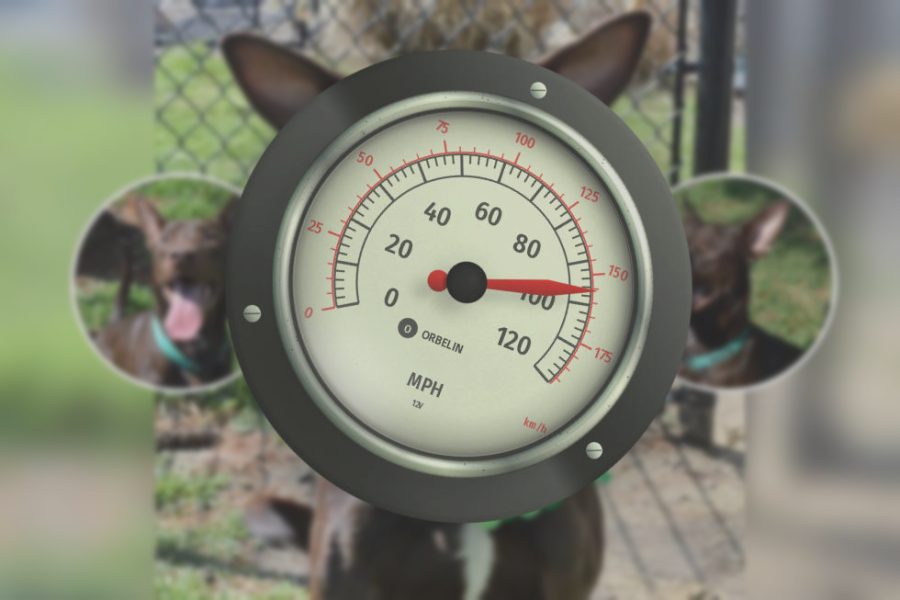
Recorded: value=97 unit=mph
